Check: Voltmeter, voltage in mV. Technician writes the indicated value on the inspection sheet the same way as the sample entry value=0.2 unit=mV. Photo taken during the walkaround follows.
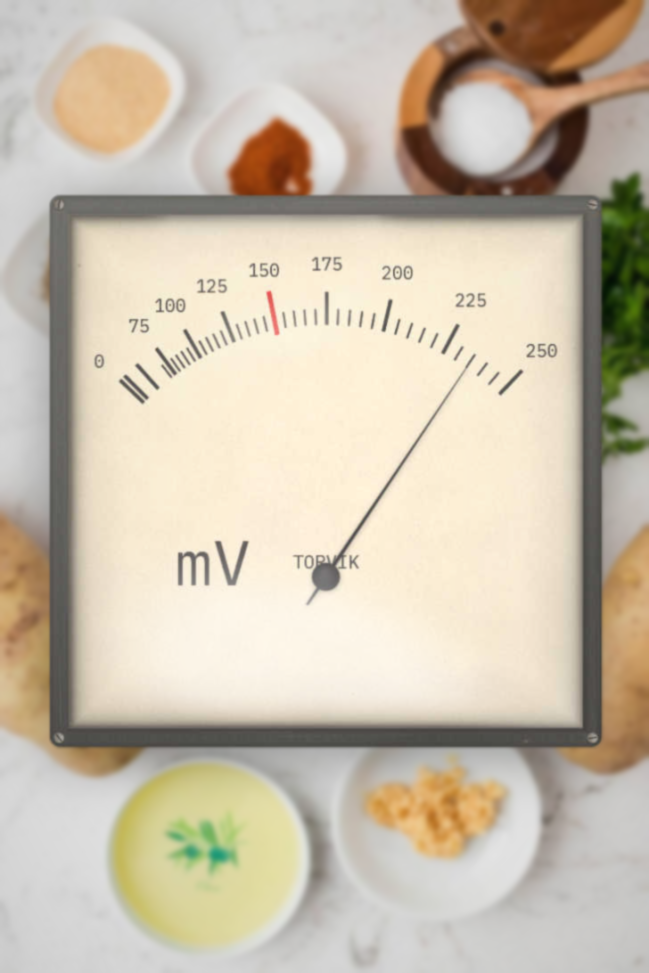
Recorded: value=235 unit=mV
